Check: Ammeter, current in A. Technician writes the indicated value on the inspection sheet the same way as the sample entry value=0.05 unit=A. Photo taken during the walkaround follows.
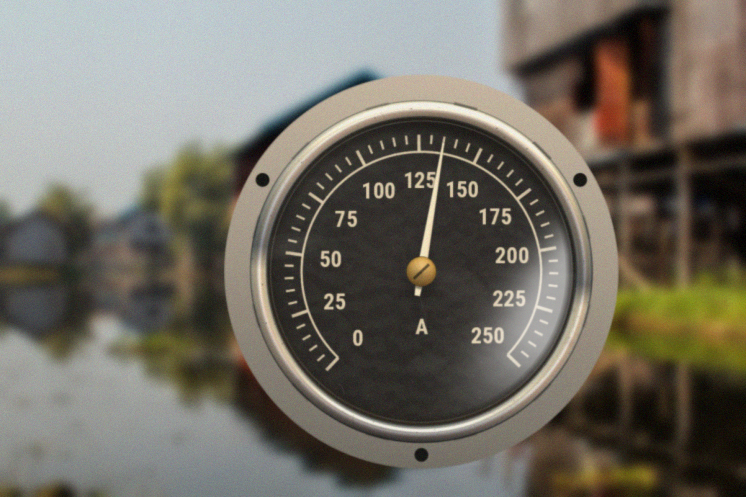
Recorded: value=135 unit=A
